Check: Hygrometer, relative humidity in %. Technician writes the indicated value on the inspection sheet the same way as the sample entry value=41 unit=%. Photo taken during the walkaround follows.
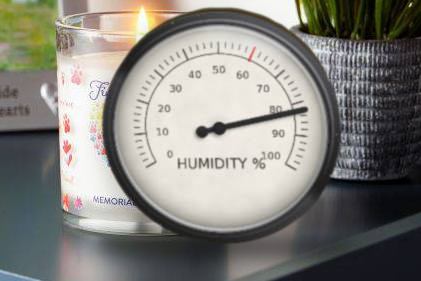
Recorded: value=82 unit=%
